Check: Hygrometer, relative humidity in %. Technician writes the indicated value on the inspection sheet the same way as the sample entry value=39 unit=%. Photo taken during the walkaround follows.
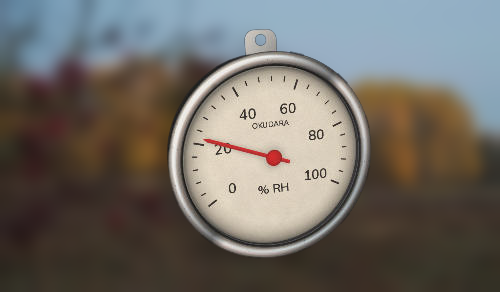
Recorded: value=22 unit=%
